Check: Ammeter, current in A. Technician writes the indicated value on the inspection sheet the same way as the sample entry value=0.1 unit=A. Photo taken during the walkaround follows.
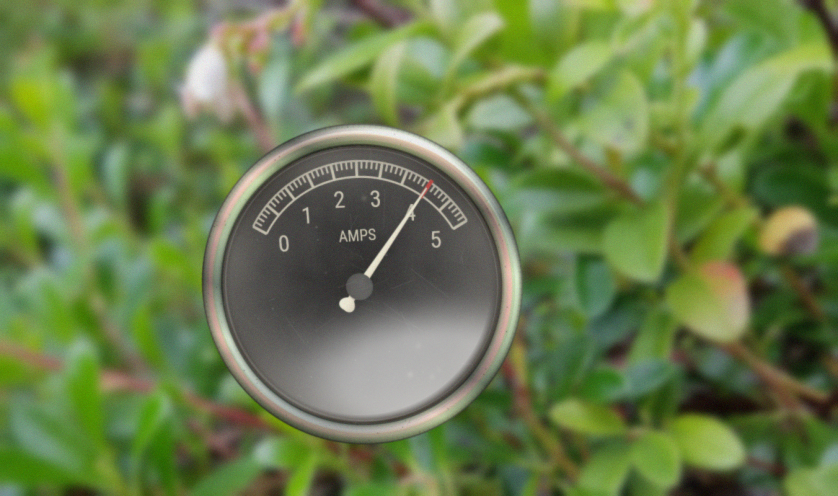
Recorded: value=4 unit=A
